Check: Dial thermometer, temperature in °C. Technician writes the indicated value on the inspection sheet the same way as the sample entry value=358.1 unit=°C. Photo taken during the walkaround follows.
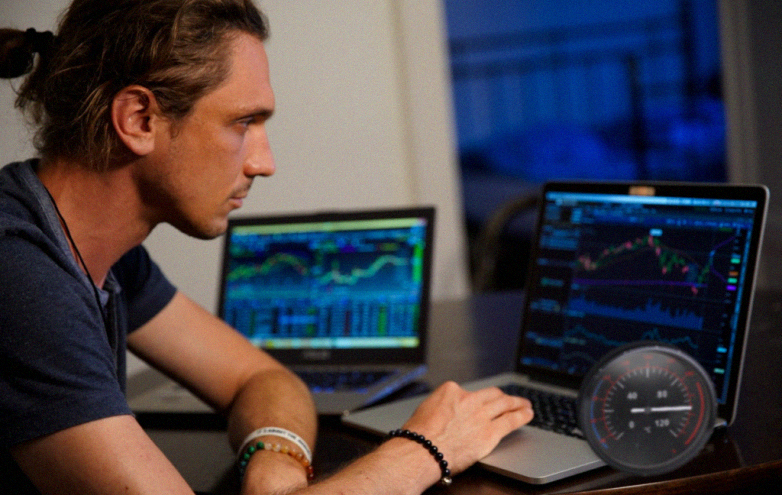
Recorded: value=100 unit=°C
